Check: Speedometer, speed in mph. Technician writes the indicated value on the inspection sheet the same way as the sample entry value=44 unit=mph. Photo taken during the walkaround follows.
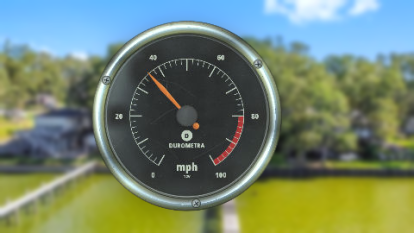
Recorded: value=36 unit=mph
